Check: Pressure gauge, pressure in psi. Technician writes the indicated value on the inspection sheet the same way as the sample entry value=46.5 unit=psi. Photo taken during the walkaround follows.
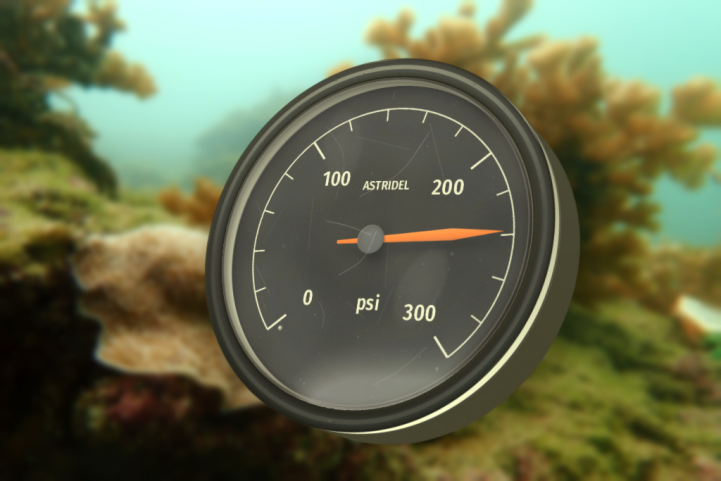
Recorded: value=240 unit=psi
